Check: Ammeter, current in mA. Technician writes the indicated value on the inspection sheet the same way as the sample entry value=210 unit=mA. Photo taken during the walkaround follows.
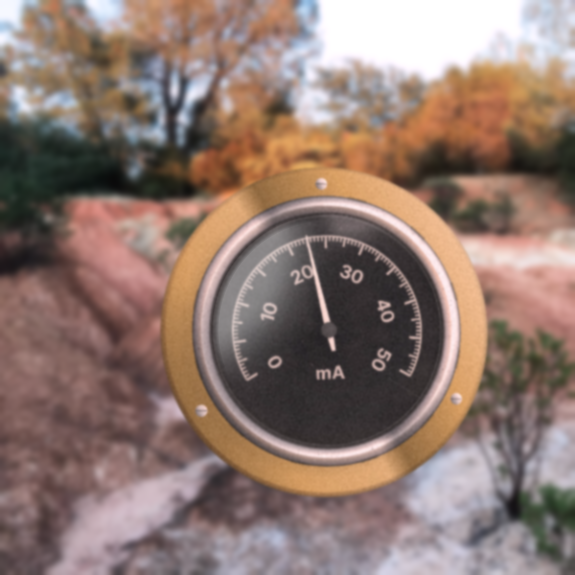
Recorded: value=22.5 unit=mA
